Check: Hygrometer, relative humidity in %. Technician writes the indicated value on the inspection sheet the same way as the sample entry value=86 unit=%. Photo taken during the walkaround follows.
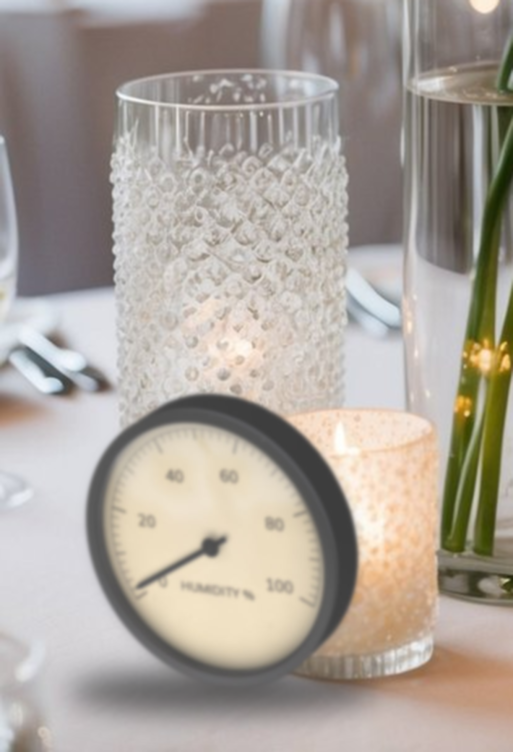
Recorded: value=2 unit=%
